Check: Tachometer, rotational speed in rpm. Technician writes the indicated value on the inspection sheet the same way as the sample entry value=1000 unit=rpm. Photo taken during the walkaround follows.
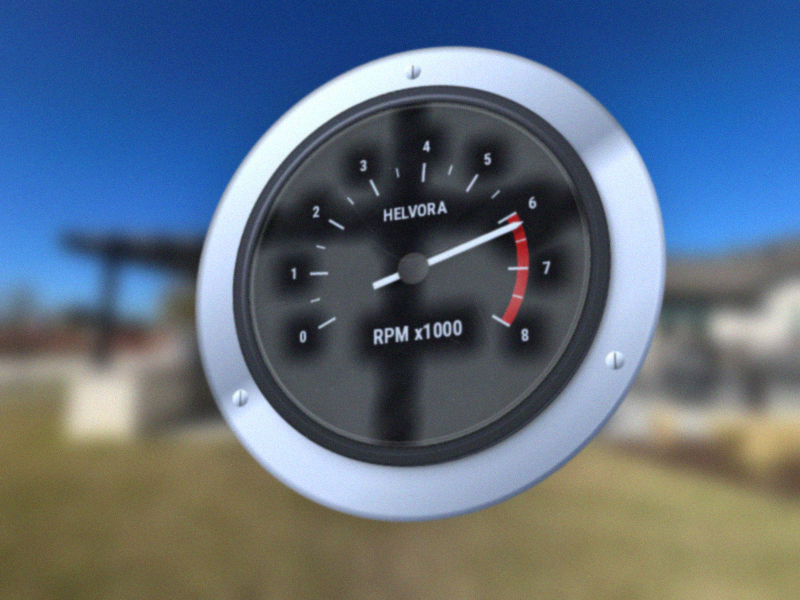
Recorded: value=6250 unit=rpm
